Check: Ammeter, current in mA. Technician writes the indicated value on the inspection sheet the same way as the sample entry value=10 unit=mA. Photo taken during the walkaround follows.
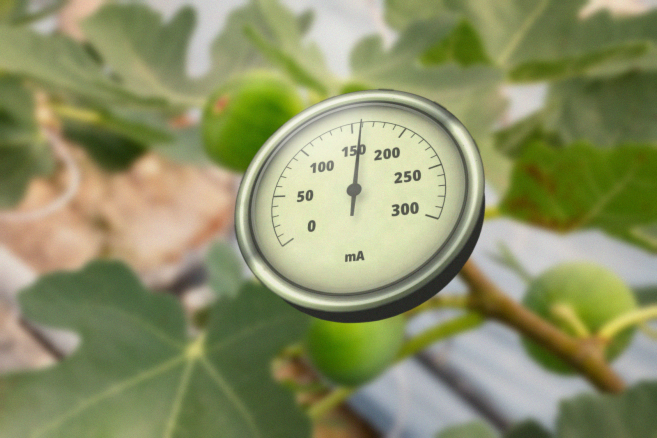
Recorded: value=160 unit=mA
